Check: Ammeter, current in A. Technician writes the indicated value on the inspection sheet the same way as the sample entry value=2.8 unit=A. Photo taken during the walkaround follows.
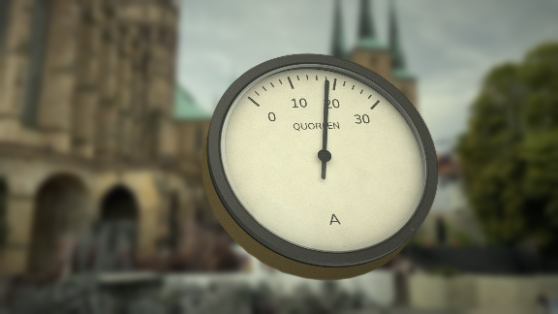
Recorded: value=18 unit=A
